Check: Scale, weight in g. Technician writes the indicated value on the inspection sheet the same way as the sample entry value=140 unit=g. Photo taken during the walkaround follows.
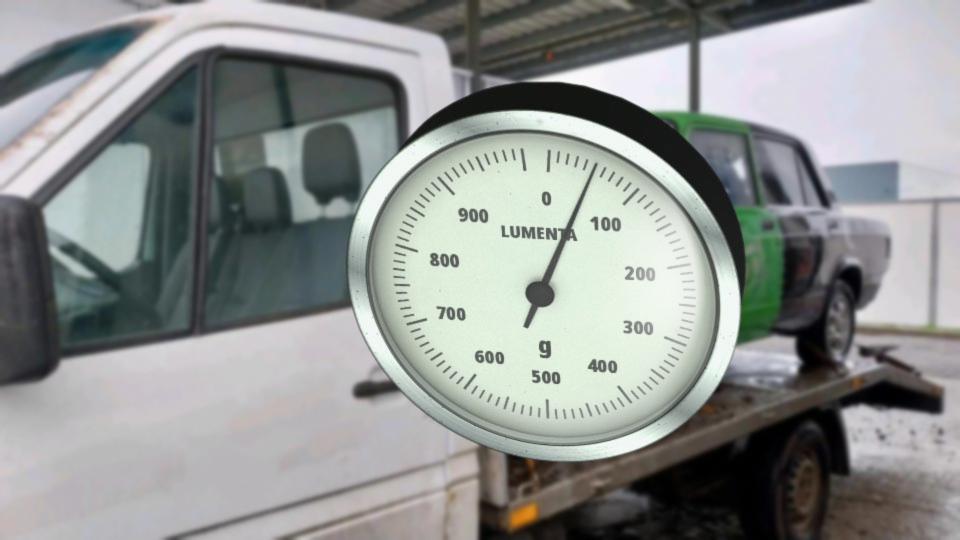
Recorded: value=50 unit=g
